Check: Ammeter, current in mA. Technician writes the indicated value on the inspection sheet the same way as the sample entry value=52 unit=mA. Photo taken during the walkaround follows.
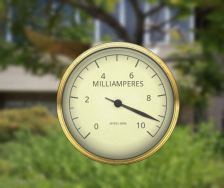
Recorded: value=9.25 unit=mA
